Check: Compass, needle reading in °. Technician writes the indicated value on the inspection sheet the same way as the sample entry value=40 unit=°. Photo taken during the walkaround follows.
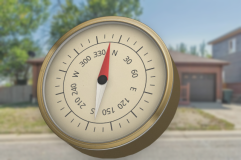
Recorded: value=350 unit=°
